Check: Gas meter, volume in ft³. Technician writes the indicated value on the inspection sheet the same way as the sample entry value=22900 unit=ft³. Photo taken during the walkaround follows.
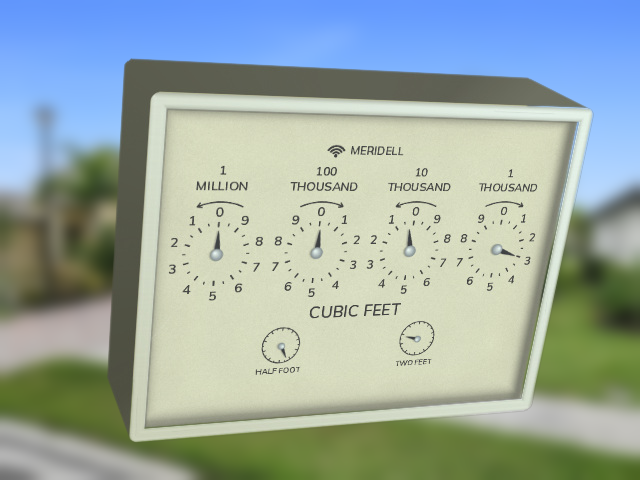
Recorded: value=300 unit=ft³
